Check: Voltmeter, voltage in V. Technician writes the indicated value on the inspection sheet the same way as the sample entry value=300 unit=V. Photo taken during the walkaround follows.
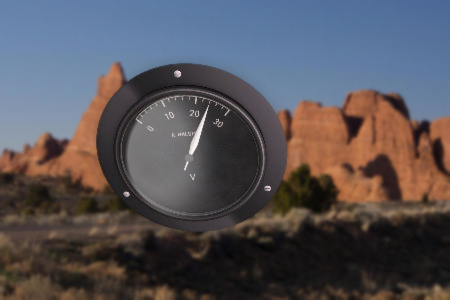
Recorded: value=24 unit=V
